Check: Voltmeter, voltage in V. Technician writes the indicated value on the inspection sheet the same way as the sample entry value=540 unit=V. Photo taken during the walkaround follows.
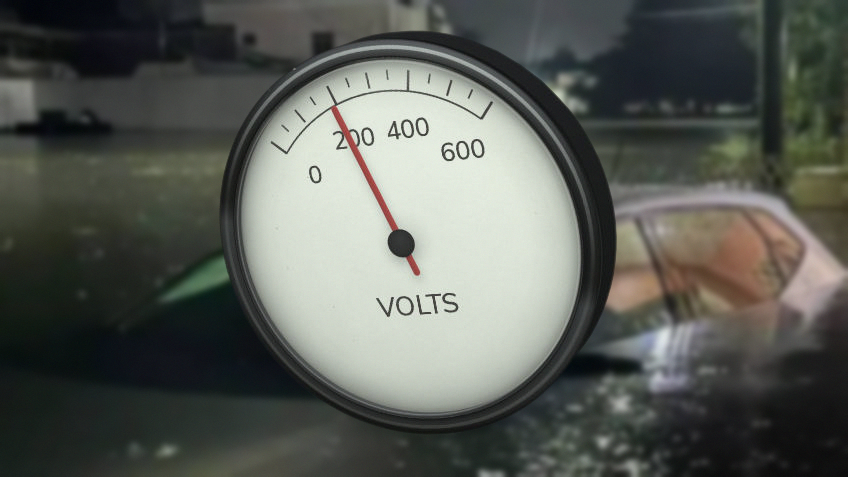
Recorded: value=200 unit=V
